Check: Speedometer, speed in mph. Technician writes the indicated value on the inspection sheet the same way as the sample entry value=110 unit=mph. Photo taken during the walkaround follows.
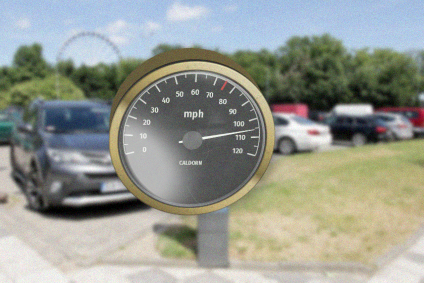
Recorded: value=105 unit=mph
